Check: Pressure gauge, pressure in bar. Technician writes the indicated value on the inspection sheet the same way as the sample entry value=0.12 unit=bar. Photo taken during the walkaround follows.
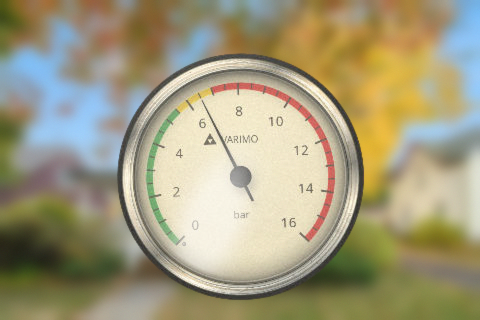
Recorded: value=6.5 unit=bar
